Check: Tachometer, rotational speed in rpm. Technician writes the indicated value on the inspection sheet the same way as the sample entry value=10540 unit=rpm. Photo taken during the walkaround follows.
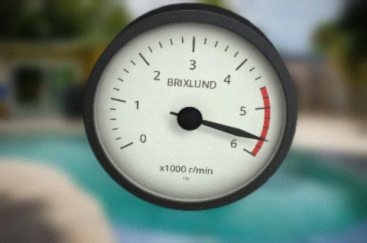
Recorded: value=5600 unit=rpm
